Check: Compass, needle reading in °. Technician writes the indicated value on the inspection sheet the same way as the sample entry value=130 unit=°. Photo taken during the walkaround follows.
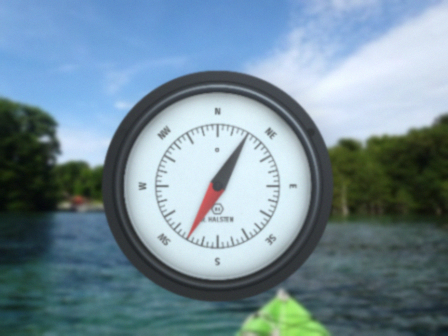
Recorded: value=210 unit=°
